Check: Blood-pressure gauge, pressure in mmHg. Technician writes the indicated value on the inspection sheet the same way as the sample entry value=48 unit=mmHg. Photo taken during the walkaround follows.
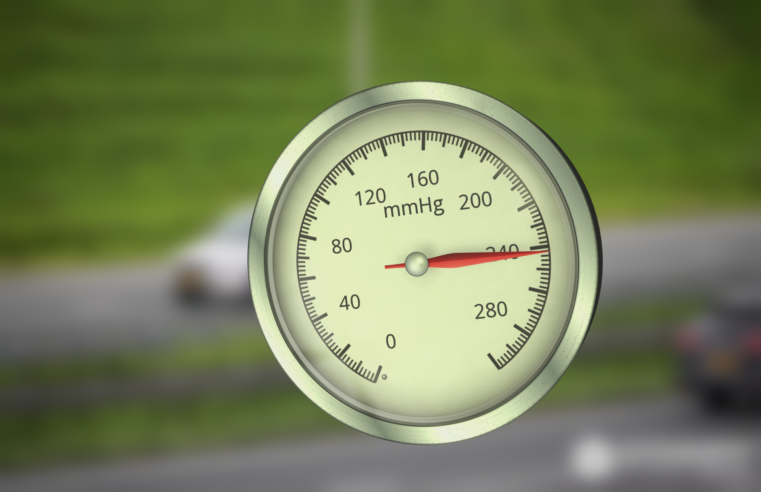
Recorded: value=242 unit=mmHg
